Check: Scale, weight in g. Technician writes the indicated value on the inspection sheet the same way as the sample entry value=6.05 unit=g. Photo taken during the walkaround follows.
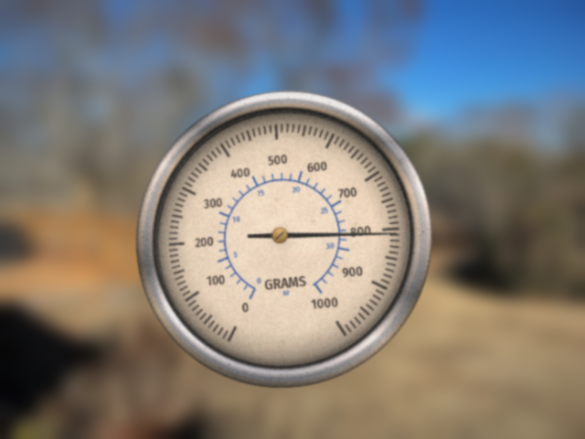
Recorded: value=810 unit=g
